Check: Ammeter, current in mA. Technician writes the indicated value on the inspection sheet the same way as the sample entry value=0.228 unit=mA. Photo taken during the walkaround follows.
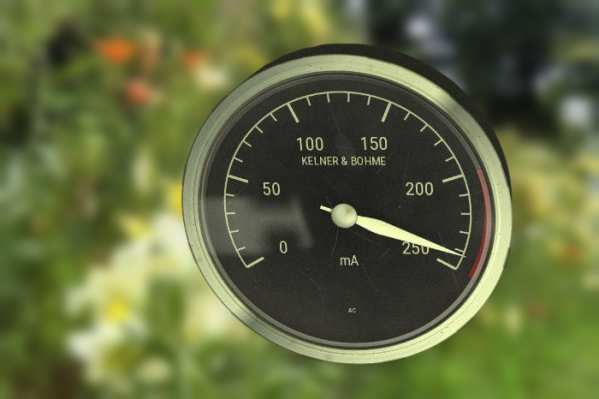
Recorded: value=240 unit=mA
